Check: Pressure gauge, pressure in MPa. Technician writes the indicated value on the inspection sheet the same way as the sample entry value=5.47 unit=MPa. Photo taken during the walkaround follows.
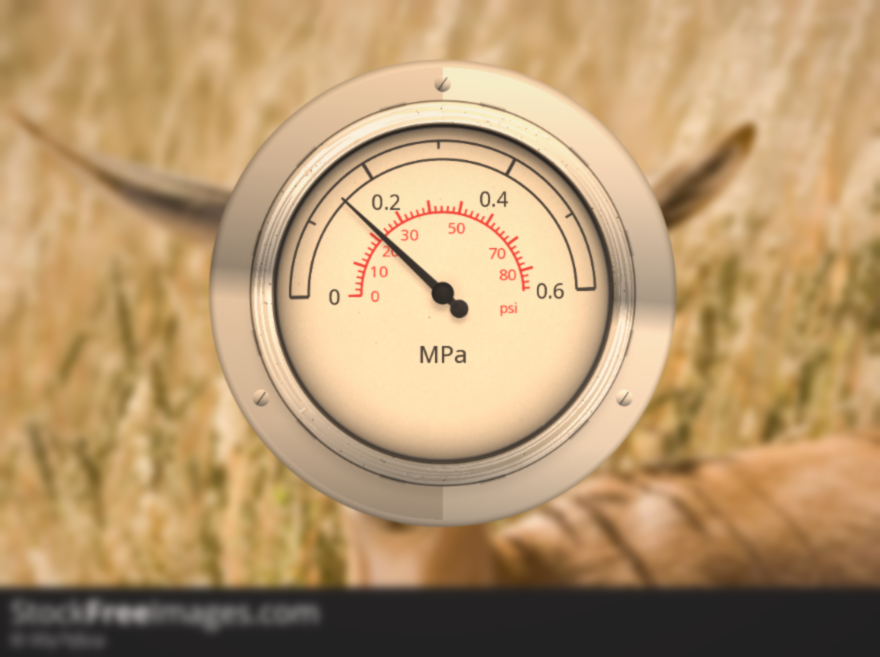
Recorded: value=0.15 unit=MPa
